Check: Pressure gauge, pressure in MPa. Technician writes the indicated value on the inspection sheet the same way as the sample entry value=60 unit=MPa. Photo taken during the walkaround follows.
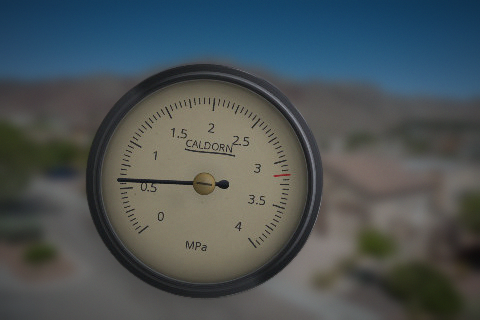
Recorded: value=0.6 unit=MPa
